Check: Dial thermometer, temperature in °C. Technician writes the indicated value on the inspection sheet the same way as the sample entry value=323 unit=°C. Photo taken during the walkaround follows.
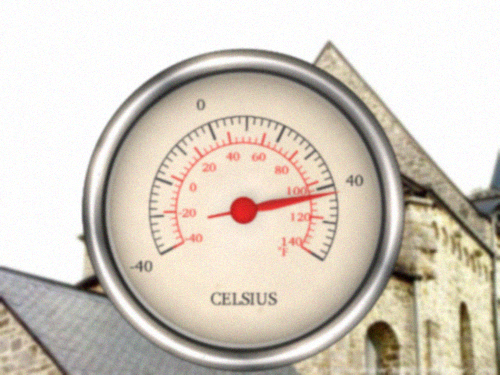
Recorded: value=42 unit=°C
